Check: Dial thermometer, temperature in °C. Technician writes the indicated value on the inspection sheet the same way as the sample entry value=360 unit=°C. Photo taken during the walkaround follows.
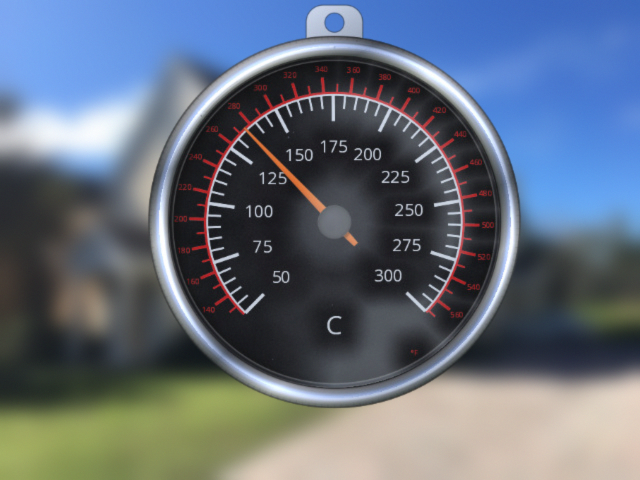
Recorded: value=135 unit=°C
